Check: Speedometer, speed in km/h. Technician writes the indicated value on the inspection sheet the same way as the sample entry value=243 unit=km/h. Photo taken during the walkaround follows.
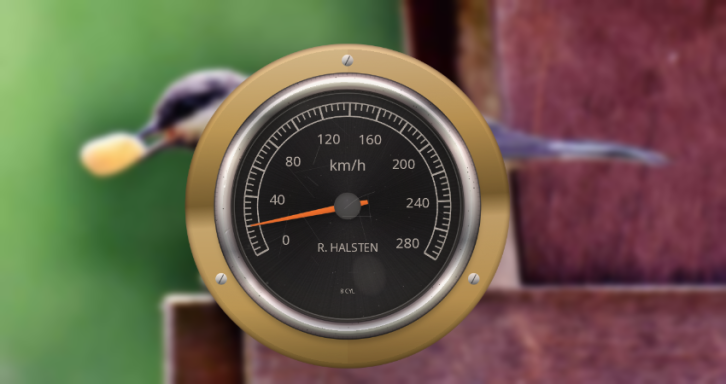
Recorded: value=20 unit=km/h
